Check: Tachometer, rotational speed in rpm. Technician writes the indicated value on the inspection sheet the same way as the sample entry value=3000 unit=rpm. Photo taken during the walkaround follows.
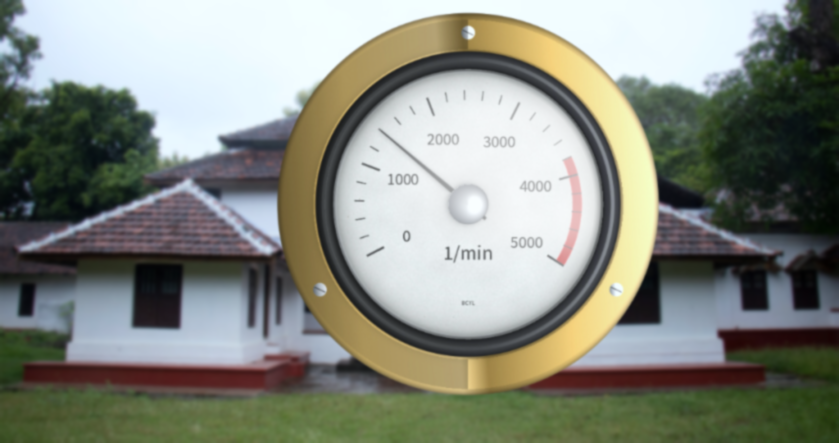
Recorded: value=1400 unit=rpm
